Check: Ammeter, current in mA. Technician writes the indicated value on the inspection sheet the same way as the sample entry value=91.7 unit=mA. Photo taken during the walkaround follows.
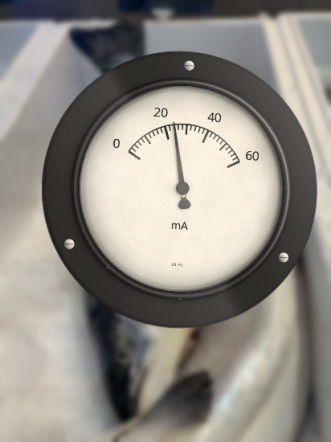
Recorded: value=24 unit=mA
